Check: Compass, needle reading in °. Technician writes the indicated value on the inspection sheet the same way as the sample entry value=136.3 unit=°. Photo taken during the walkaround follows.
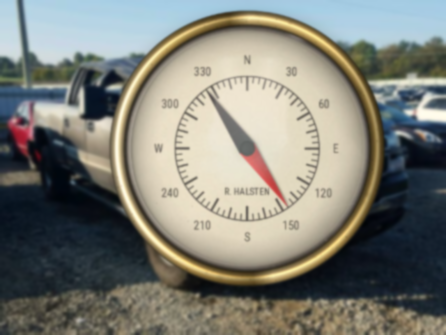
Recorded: value=145 unit=°
